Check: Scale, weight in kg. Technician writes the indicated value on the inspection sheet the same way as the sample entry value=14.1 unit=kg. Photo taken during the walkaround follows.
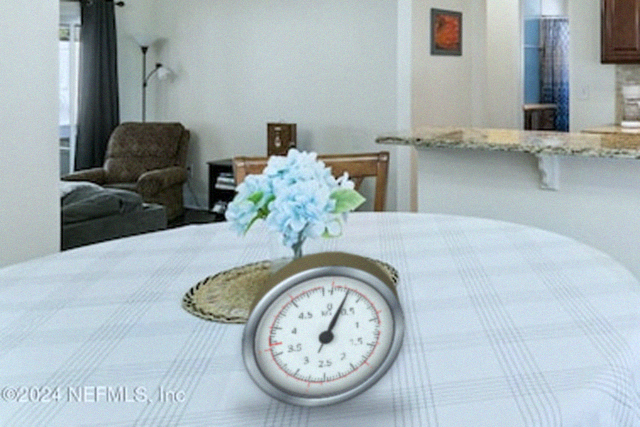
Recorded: value=0.25 unit=kg
